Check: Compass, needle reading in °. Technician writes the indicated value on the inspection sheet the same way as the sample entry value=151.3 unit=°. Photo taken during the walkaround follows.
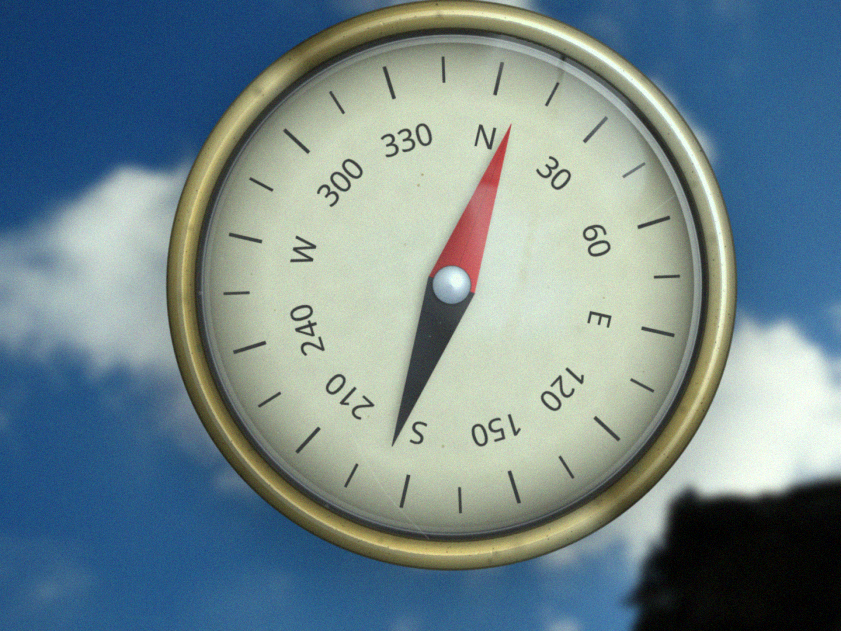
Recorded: value=7.5 unit=°
